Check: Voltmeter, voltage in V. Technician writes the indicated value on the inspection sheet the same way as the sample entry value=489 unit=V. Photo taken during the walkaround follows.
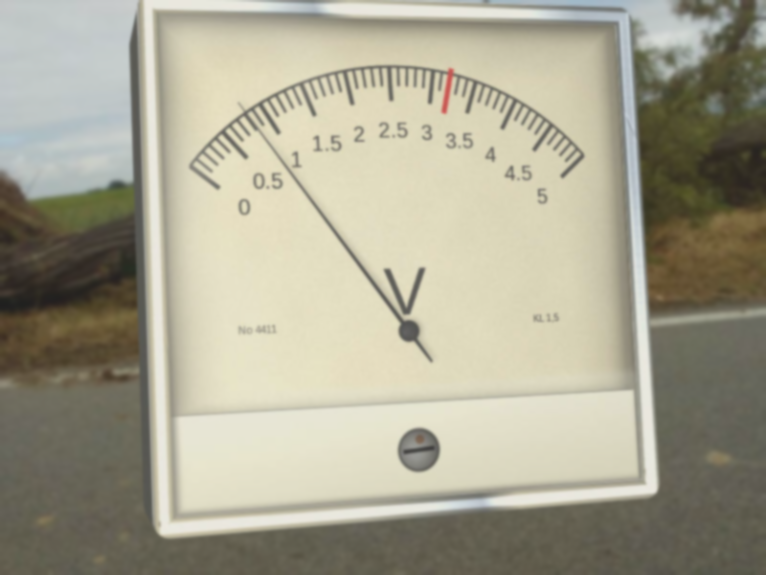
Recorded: value=0.8 unit=V
